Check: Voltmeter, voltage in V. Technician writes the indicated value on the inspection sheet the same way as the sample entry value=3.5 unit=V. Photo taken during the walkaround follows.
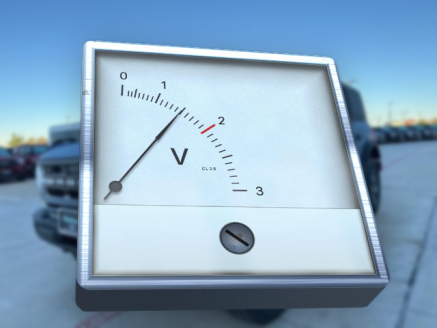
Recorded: value=1.5 unit=V
